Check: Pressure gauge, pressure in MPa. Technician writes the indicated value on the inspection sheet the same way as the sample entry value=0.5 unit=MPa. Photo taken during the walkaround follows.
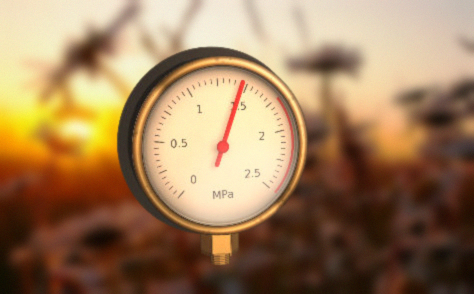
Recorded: value=1.45 unit=MPa
